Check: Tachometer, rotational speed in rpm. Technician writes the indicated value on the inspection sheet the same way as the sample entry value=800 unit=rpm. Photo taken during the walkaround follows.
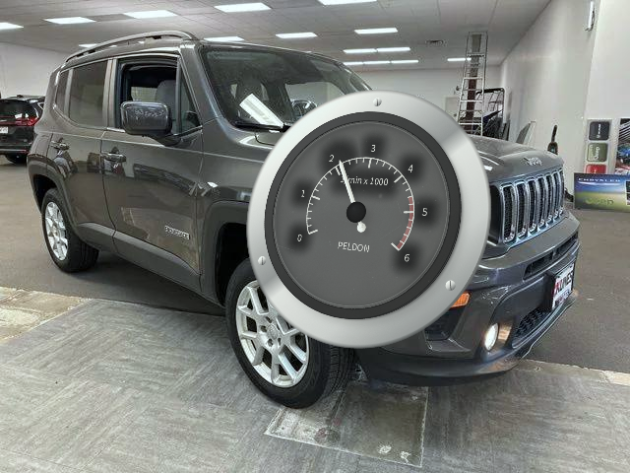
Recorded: value=2200 unit=rpm
